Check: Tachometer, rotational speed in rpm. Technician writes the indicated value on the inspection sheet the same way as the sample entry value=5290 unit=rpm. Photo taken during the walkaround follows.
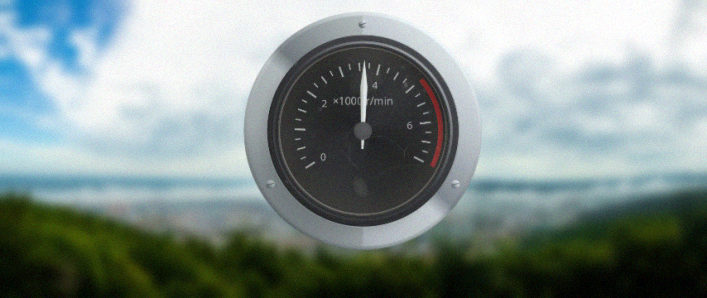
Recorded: value=3625 unit=rpm
